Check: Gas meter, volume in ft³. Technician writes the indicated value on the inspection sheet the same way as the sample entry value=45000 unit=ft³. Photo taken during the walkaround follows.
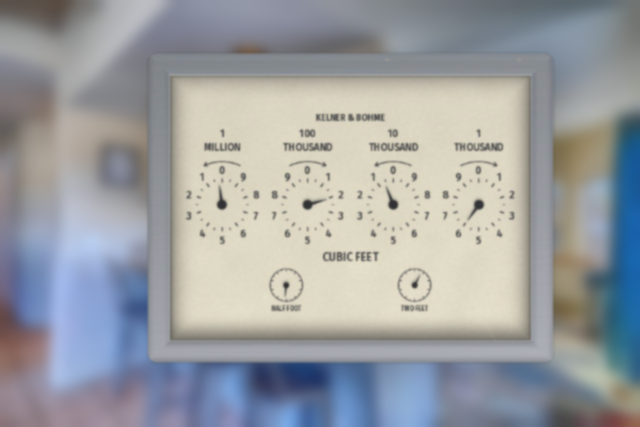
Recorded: value=20600 unit=ft³
